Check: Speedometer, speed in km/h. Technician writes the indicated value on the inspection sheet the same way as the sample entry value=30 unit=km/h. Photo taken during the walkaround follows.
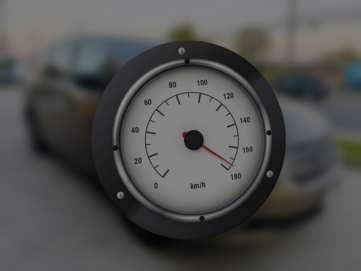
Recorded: value=175 unit=km/h
